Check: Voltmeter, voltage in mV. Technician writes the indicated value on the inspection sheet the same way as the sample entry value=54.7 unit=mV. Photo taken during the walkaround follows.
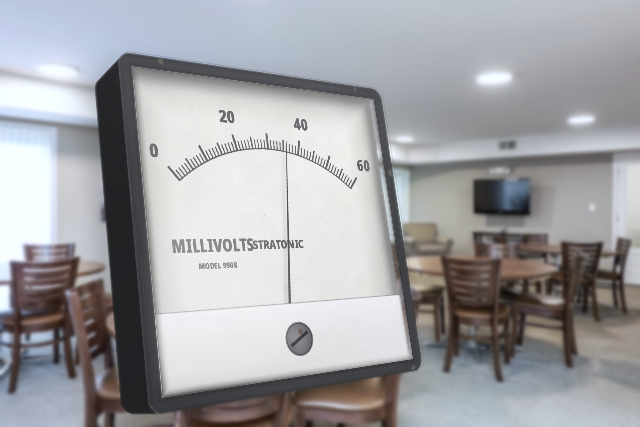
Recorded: value=35 unit=mV
